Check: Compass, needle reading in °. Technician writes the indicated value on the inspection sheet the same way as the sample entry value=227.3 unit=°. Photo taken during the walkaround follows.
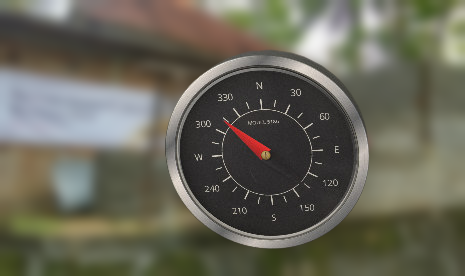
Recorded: value=315 unit=°
